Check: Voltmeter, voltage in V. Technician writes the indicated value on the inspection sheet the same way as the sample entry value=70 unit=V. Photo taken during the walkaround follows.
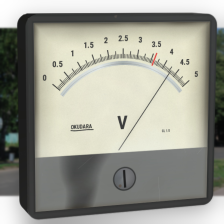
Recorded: value=4.25 unit=V
